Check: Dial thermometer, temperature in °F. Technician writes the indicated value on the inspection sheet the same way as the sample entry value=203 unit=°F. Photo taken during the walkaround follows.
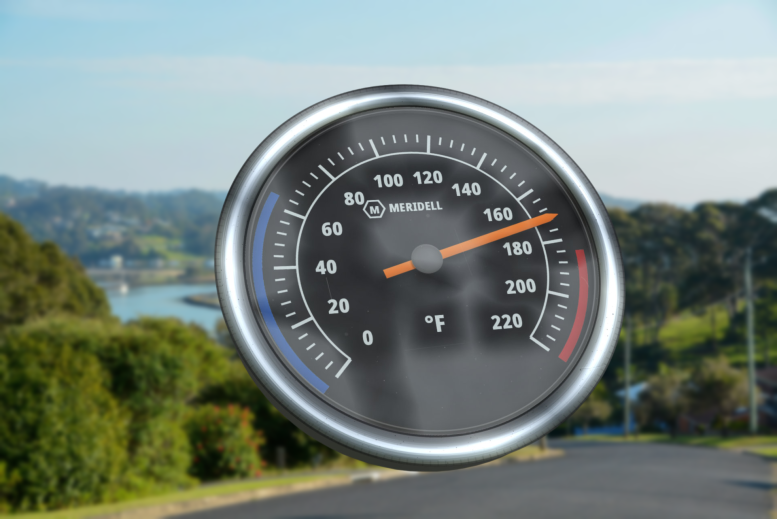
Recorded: value=172 unit=°F
